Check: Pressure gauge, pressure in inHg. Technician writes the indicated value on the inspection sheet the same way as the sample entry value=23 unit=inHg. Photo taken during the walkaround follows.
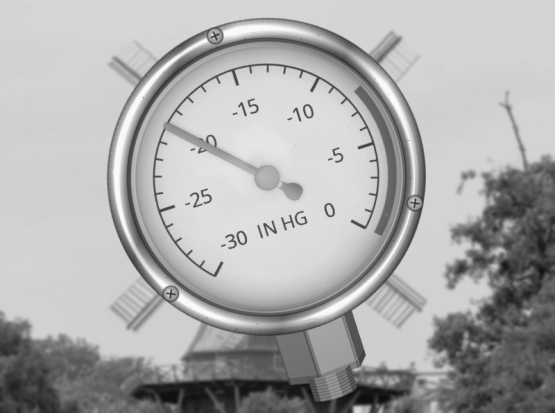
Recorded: value=-20 unit=inHg
